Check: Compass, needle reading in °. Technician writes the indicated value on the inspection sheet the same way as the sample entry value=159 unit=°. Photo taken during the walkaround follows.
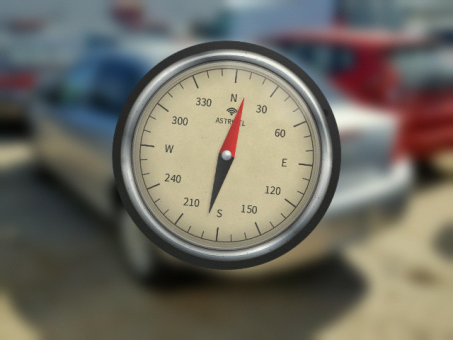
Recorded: value=10 unit=°
